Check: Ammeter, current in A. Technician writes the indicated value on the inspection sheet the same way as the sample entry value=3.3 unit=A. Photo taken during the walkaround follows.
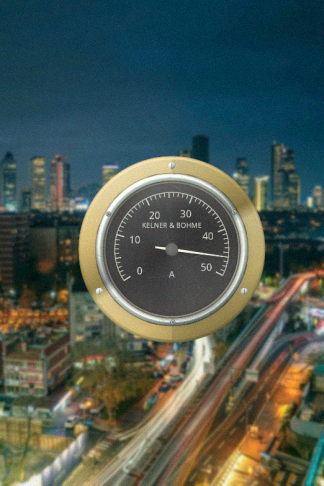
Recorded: value=46 unit=A
